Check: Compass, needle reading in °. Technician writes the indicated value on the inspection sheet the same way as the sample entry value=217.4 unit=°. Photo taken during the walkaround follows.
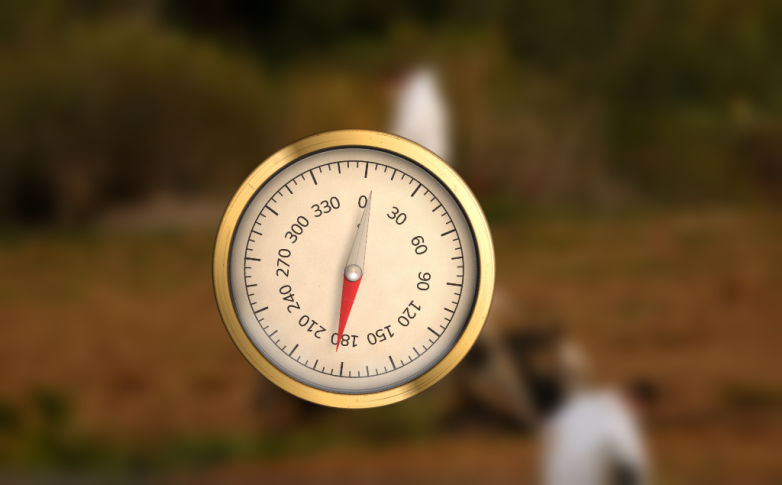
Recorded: value=185 unit=°
